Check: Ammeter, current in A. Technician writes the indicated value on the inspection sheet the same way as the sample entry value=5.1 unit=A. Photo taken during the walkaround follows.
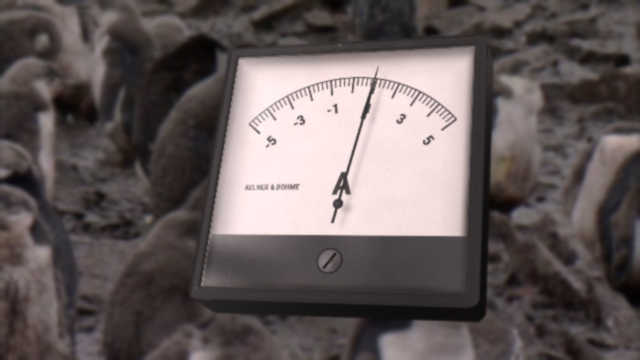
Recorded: value=1 unit=A
